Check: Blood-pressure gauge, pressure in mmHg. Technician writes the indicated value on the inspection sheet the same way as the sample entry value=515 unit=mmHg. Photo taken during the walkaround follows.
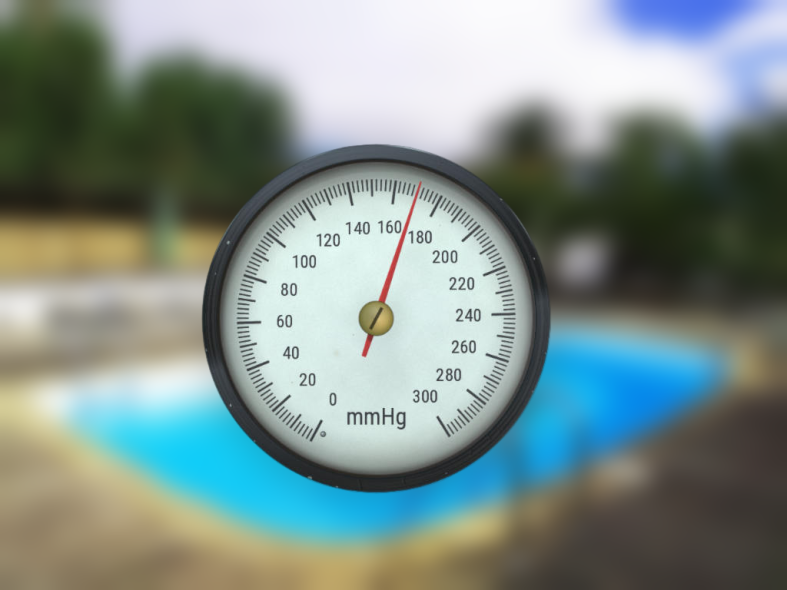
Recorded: value=170 unit=mmHg
